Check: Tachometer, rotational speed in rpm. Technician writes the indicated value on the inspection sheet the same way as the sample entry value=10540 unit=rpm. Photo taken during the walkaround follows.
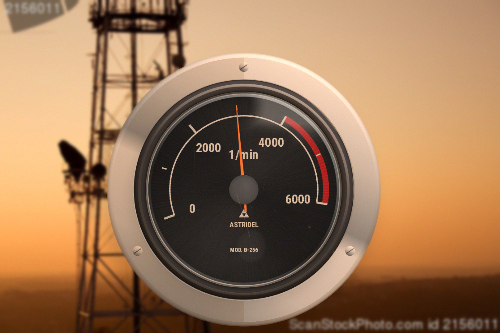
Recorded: value=3000 unit=rpm
